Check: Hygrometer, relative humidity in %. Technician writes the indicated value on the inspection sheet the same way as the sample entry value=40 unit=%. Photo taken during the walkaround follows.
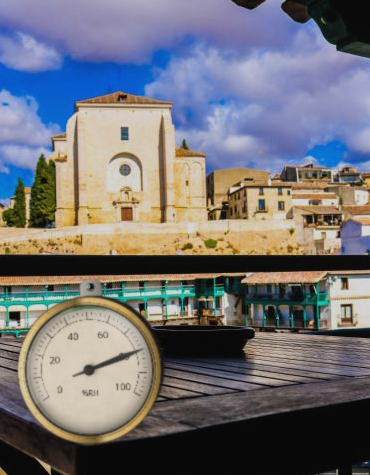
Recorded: value=80 unit=%
